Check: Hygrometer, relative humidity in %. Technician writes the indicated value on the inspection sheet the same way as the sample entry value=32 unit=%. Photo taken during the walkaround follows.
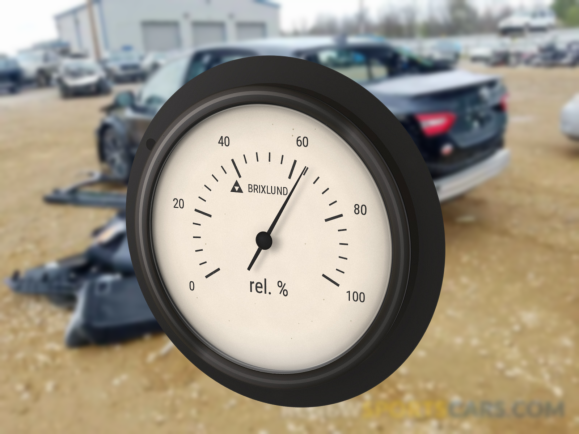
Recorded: value=64 unit=%
